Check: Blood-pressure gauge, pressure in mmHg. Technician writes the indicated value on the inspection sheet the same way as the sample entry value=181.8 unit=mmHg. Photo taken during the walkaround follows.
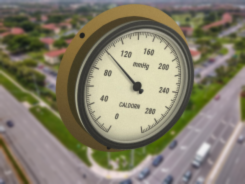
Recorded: value=100 unit=mmHg
